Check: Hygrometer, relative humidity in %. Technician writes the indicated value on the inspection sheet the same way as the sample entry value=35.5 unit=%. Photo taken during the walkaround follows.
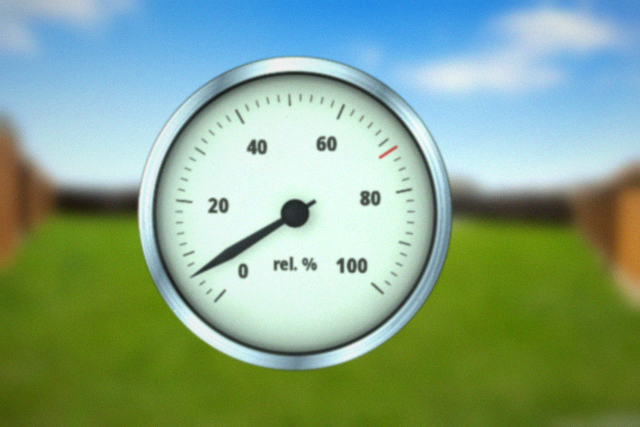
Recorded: value=6 unit=%
